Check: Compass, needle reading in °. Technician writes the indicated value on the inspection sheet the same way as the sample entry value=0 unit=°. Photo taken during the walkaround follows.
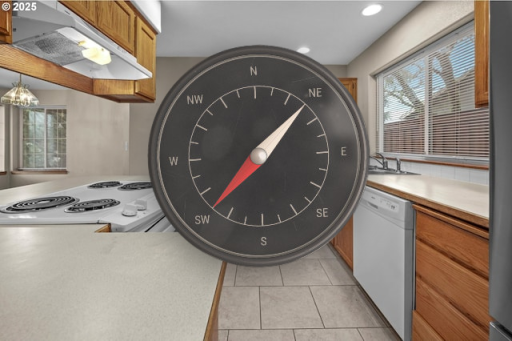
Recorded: value=225 unit=°
